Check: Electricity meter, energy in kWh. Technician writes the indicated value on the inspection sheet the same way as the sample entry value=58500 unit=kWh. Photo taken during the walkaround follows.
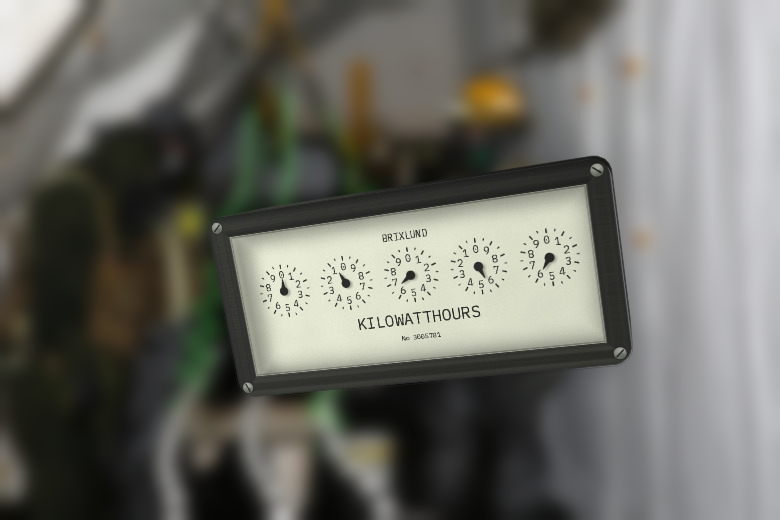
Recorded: value=656 unit=kWh
